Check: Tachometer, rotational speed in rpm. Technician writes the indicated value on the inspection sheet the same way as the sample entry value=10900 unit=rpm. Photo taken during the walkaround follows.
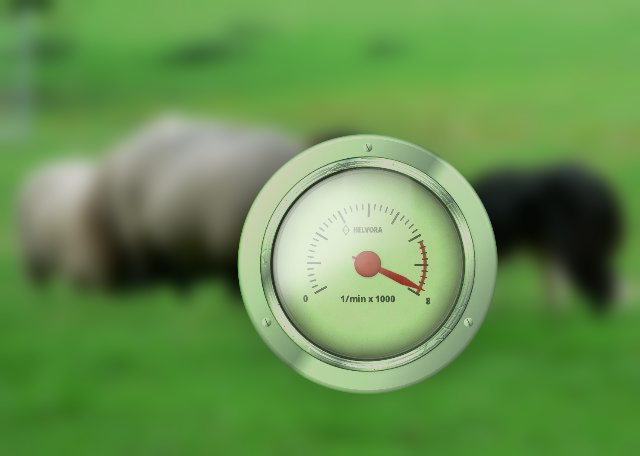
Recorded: value=7800 unit=rpm
